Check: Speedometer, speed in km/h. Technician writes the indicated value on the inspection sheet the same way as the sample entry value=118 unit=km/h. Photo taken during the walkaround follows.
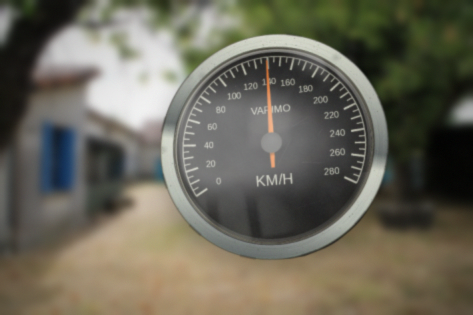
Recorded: value=140 unit=km/h
